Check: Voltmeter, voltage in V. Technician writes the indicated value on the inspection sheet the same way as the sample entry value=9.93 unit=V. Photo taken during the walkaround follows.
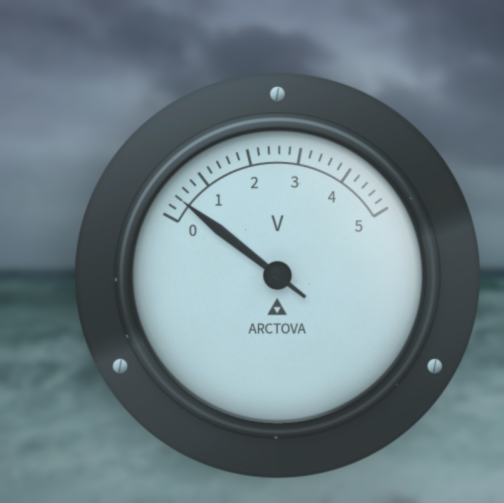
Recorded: value=0.4 unit=V
